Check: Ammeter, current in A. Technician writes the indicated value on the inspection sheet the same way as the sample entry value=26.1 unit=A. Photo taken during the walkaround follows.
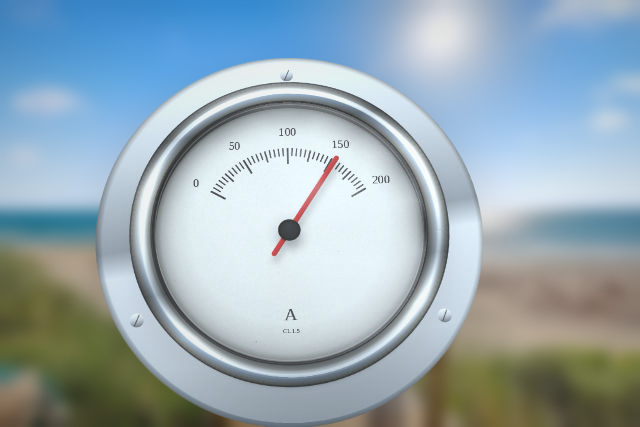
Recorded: value=155 unit=A
